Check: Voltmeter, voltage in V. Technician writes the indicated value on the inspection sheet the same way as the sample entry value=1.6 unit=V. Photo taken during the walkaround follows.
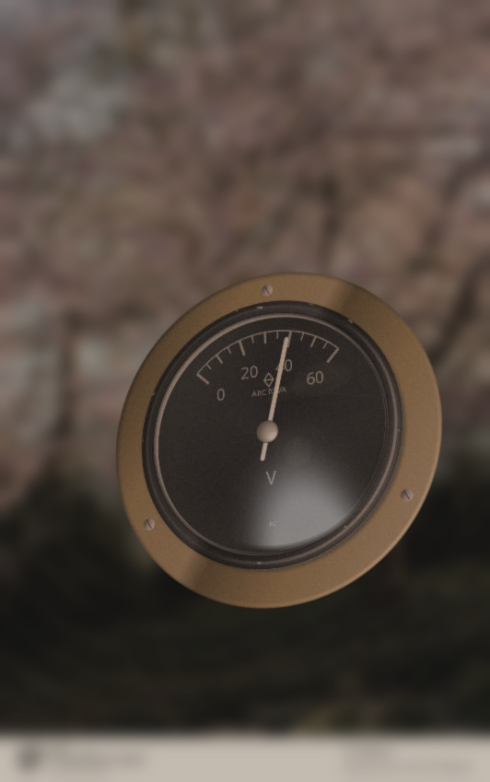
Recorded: value=40 unit=V
